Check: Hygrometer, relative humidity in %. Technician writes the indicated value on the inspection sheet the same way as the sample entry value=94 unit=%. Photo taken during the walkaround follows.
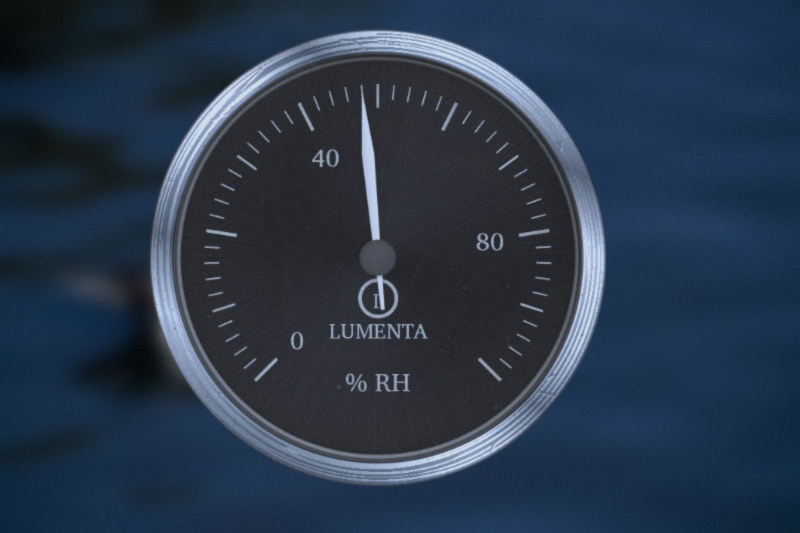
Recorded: value=48 unit=%
